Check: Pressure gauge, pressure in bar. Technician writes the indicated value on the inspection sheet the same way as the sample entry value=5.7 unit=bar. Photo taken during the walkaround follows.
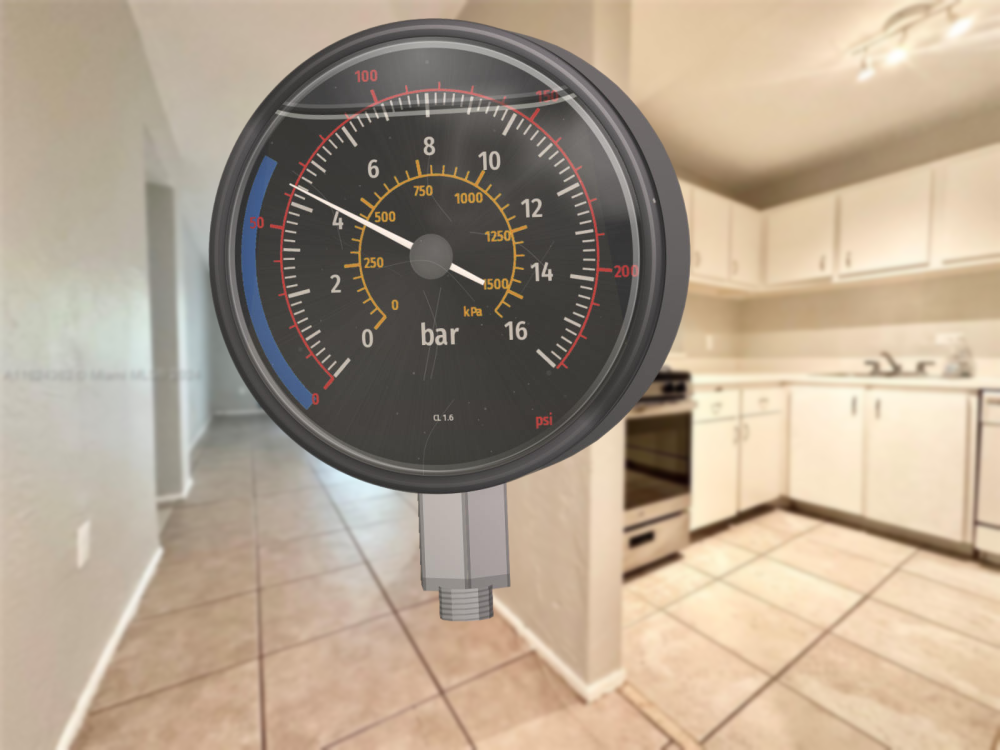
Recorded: value=4.4 unit=bar
